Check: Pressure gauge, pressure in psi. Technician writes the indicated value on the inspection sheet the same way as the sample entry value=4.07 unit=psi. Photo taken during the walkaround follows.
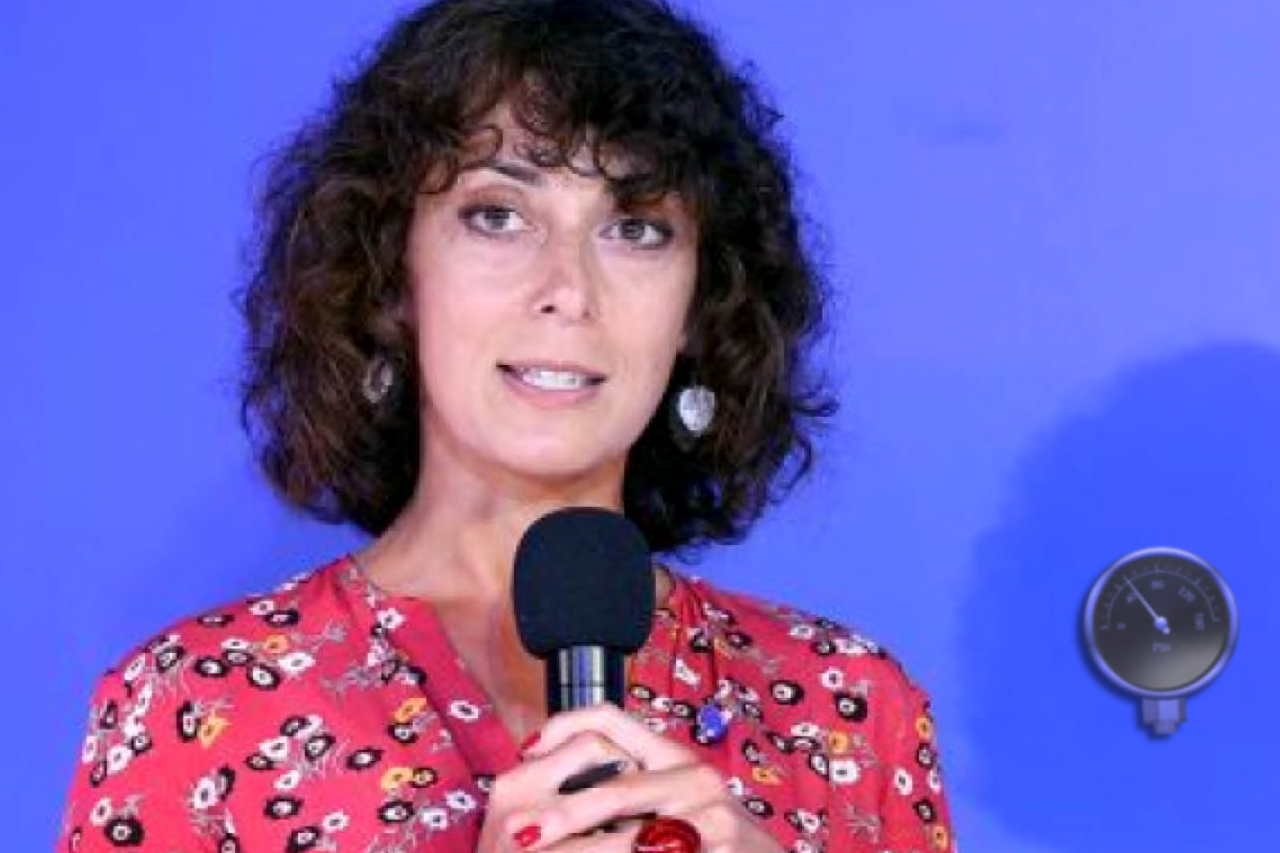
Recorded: value=50 unit=psi
